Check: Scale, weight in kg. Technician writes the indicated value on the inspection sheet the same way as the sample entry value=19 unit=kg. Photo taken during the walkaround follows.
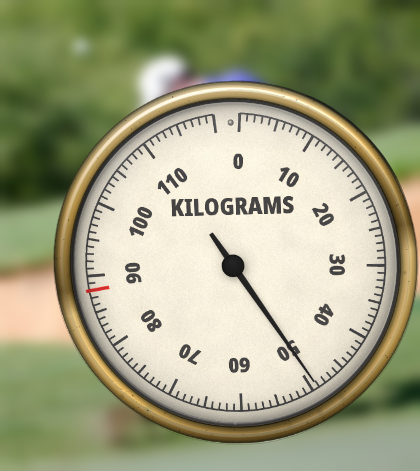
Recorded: value=49 unit=kg
